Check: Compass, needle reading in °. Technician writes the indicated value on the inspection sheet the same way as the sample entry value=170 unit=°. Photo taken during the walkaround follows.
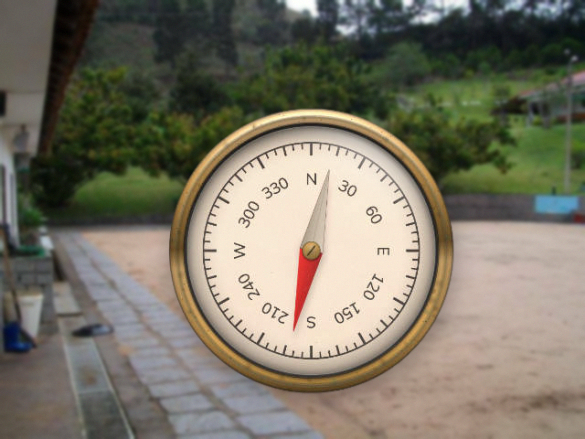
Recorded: value=192.5 unit=°
